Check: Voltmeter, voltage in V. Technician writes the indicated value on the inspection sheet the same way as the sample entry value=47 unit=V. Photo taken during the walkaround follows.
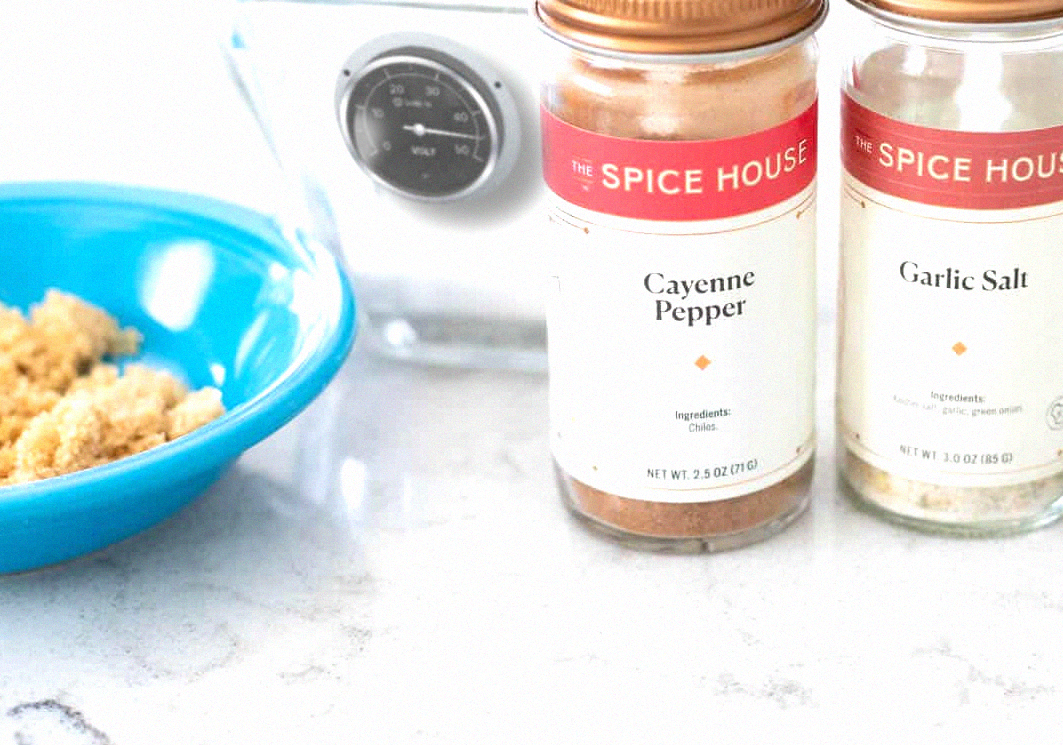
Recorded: value=45 unit=V
